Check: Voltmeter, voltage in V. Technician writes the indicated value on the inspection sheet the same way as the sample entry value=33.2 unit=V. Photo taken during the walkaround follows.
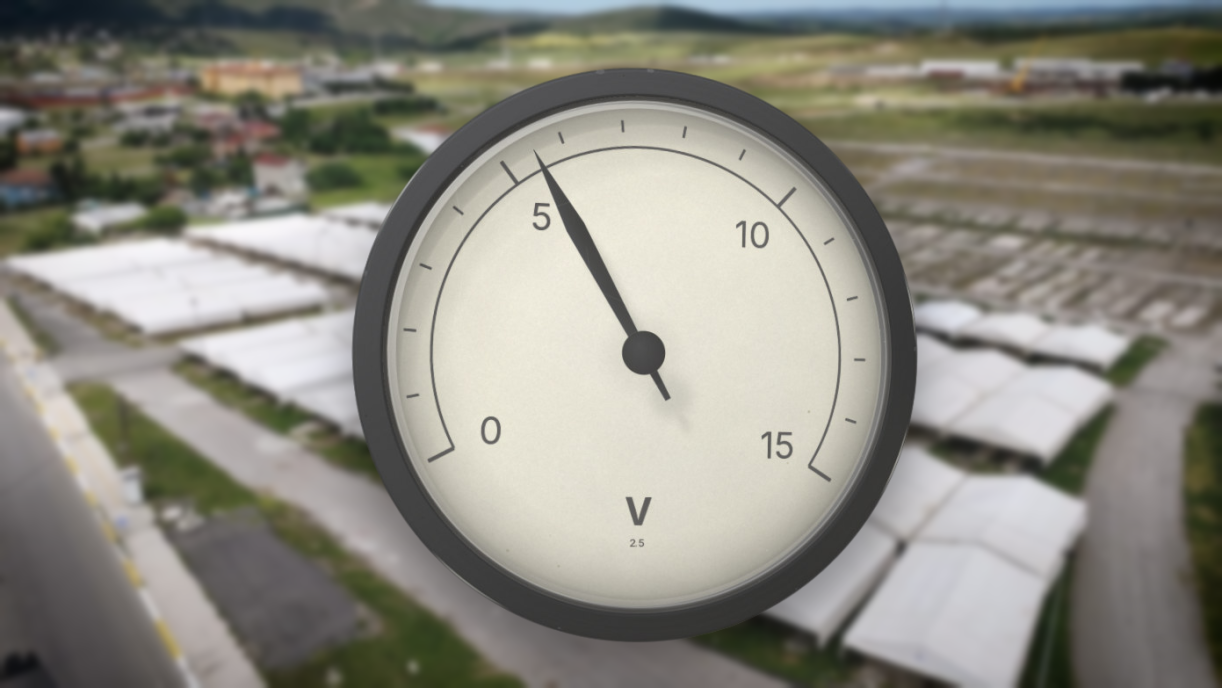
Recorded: value=5.5 unit=V
